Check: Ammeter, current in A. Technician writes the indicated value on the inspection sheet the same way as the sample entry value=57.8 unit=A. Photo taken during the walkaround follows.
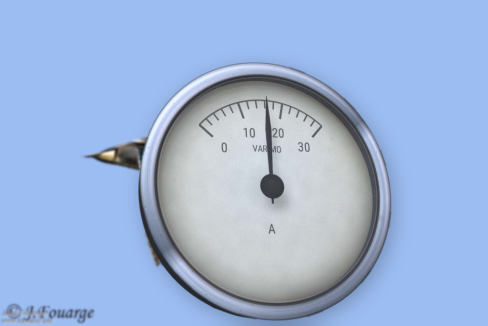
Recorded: value=16 unit=A
